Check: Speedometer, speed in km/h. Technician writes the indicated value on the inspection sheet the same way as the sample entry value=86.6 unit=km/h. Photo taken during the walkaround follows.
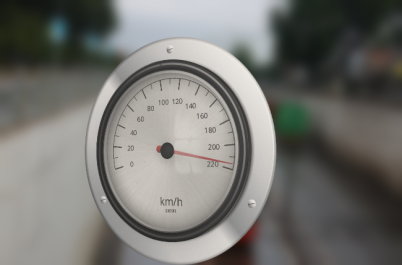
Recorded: value=215 unit=km/h
